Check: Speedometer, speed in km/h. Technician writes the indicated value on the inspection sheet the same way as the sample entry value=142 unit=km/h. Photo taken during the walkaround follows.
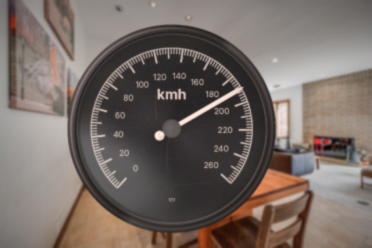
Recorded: value=190 unit=km/h
